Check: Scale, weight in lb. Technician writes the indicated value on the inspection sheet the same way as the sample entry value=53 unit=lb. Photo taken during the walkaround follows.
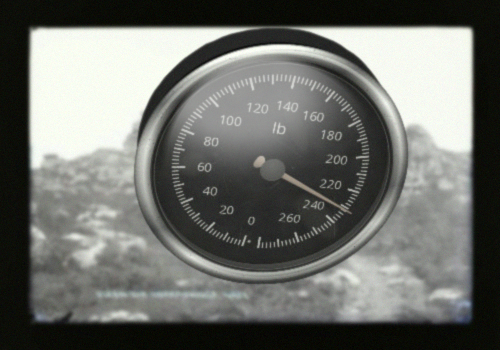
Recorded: value=230 unit=lb
